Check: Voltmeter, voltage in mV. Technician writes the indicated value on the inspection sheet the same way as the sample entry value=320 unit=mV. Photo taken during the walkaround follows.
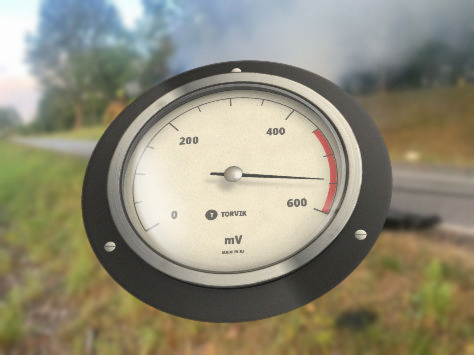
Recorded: value=550 unit=mV
